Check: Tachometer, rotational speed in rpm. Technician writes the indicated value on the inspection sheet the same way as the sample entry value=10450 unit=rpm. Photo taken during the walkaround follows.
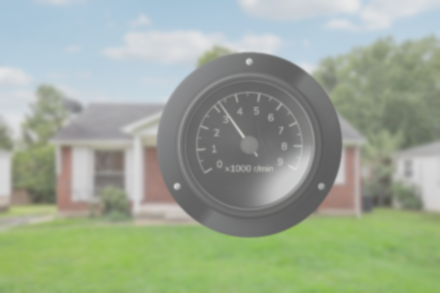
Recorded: value=3250 unit=rpm
